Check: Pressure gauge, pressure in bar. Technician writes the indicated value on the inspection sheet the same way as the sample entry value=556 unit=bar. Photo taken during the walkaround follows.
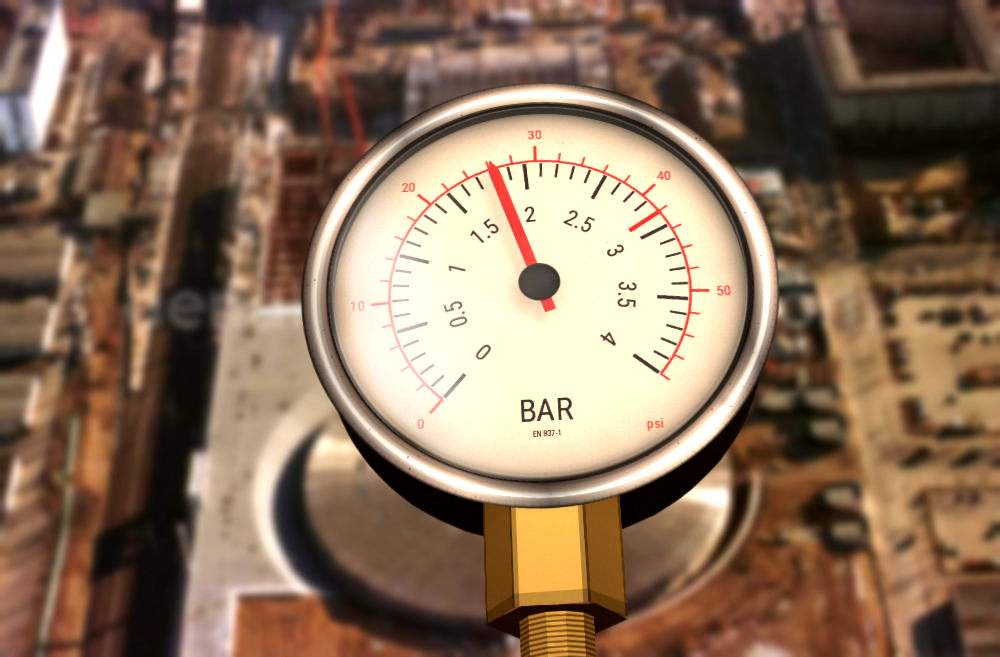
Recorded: value=1.8 unit=bar
